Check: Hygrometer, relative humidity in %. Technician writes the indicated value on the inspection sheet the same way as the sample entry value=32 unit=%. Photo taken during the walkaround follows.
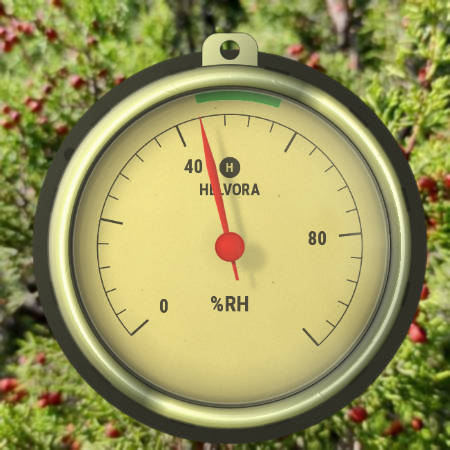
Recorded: value=44 unit=%
